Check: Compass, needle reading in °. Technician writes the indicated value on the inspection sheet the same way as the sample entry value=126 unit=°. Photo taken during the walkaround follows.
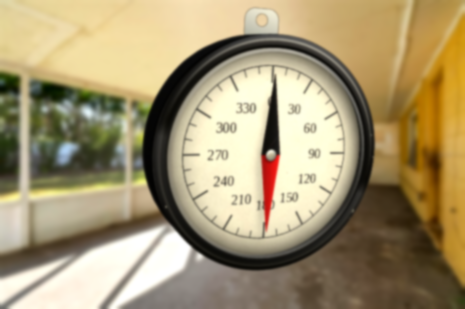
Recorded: value=180 unit=°
